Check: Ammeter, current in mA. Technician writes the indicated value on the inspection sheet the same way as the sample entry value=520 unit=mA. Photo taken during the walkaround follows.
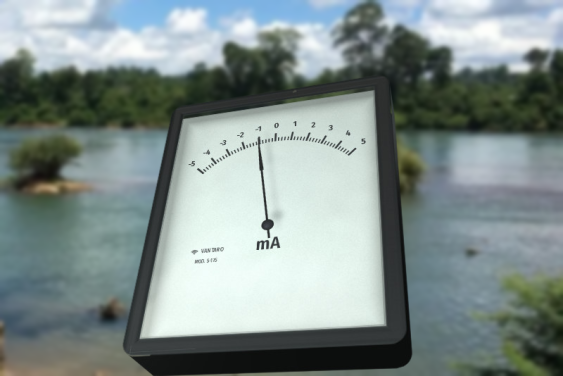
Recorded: value=-1 unit=mA
